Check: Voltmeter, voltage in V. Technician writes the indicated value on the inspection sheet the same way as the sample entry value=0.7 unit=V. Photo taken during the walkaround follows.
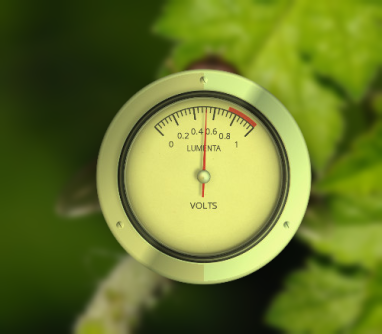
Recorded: value=0.52 unit=V
